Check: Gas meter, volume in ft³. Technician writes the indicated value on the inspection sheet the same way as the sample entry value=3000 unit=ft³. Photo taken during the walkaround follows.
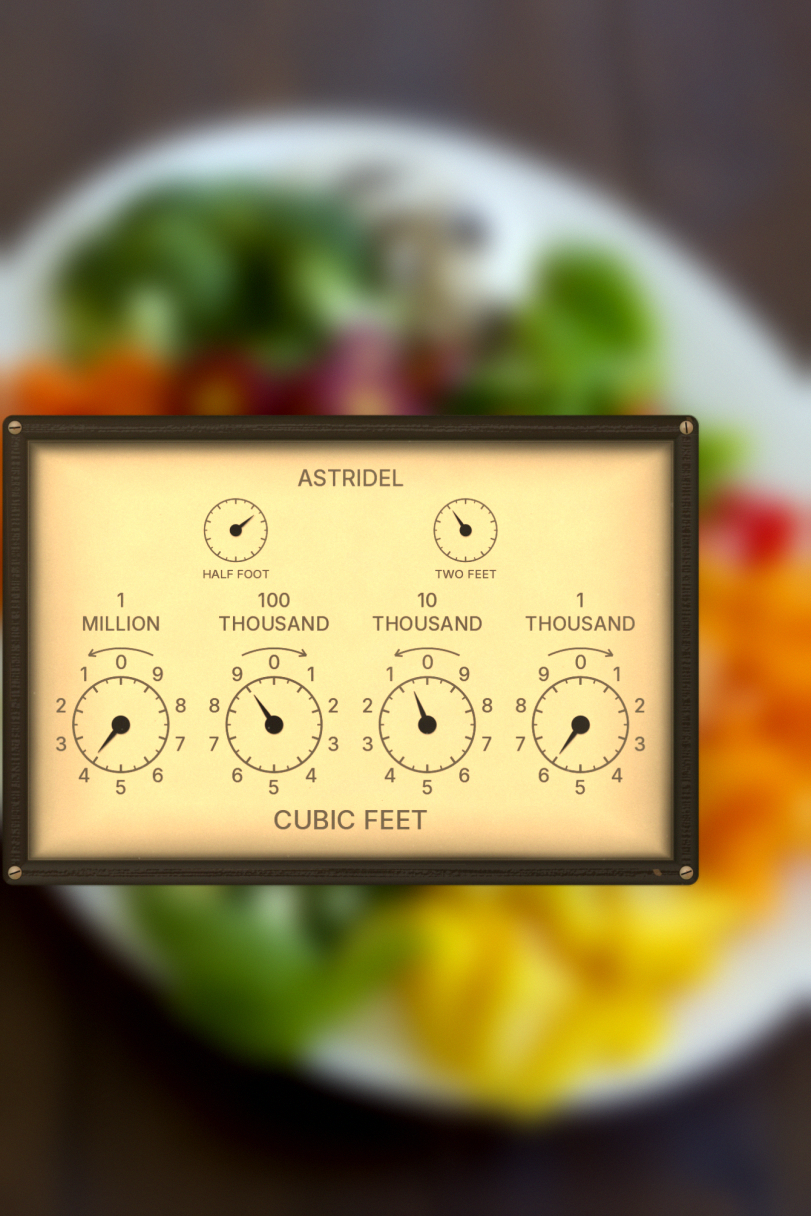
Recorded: value=390600 unit=ft³
